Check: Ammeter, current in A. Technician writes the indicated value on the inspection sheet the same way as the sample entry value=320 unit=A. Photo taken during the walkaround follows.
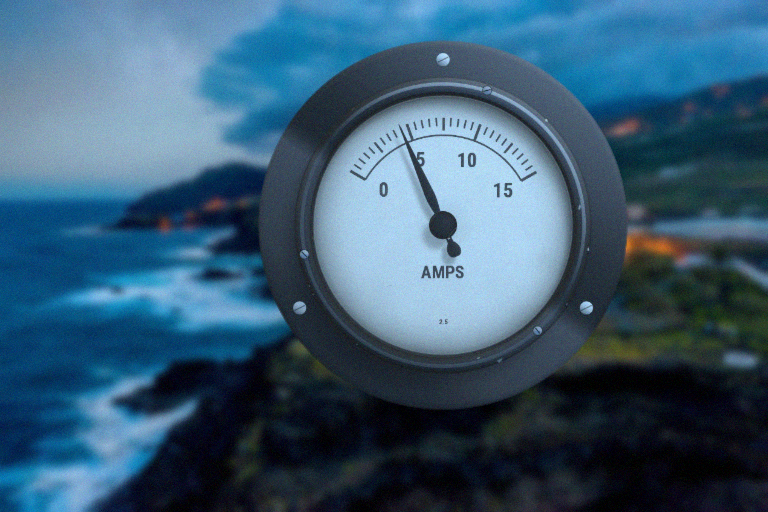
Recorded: value=4.5 unit=A
